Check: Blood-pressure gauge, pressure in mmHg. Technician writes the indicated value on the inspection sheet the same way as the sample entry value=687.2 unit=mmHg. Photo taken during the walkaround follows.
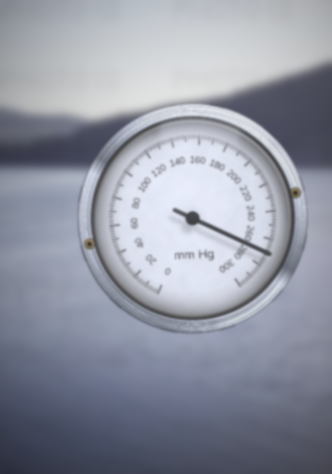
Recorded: value=270 unit=mmHg
